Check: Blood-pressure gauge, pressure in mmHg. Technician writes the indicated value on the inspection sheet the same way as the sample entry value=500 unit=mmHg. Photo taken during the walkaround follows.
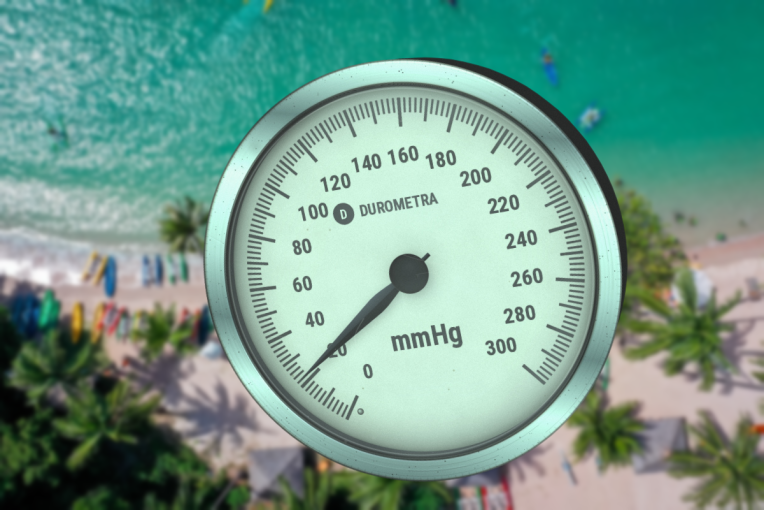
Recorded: value=22 unit=mmHg
